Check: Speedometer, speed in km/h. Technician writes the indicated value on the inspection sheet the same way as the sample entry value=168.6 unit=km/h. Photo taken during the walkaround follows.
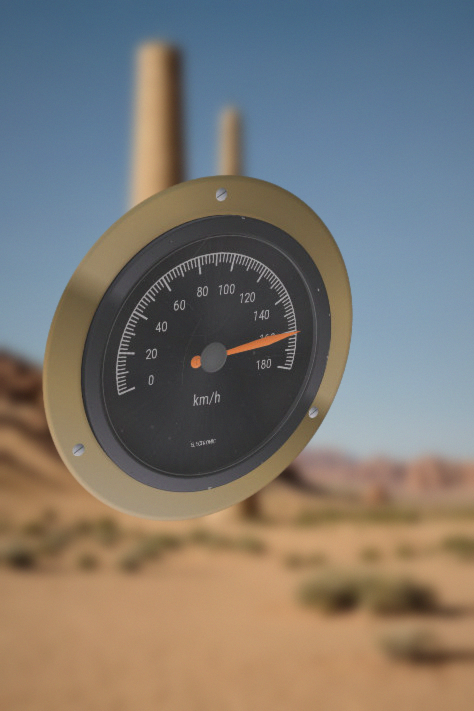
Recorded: value=160 unit=km/h
